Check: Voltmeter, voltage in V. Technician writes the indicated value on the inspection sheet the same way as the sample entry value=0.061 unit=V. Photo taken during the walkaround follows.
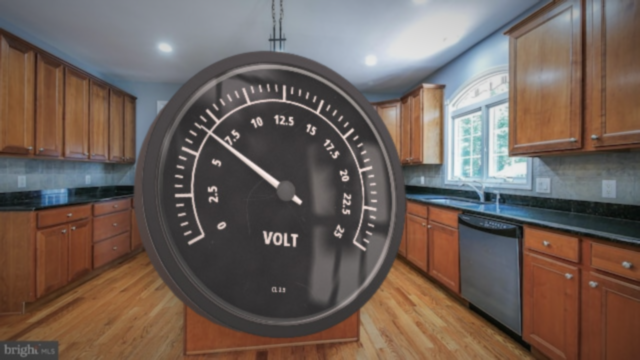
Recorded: value=6.5 unit=V
